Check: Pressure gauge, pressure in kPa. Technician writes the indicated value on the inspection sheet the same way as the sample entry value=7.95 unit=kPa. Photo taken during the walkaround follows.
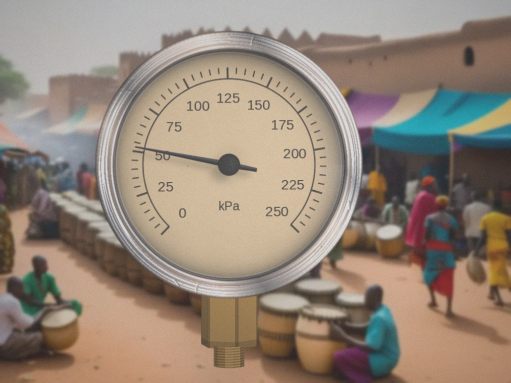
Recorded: value=52.5 unit=kPa
